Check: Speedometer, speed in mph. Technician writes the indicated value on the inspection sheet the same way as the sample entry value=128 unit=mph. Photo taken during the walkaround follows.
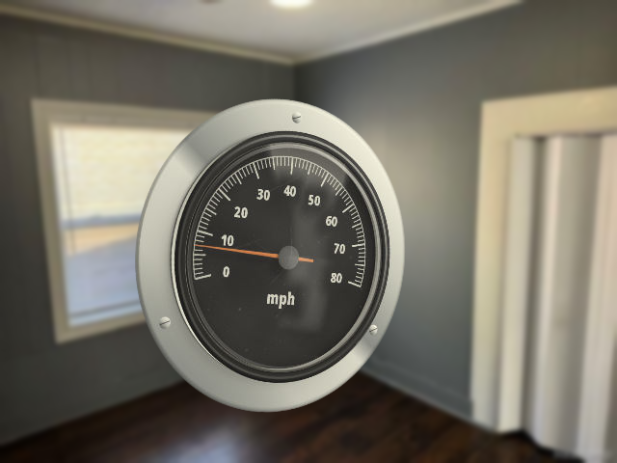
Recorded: value=7 unit=mph
